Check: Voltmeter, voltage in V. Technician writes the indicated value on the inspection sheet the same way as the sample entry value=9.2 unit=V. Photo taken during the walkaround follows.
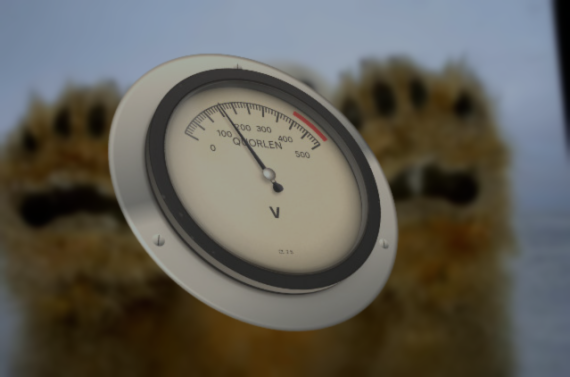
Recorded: value=150 unit=V
